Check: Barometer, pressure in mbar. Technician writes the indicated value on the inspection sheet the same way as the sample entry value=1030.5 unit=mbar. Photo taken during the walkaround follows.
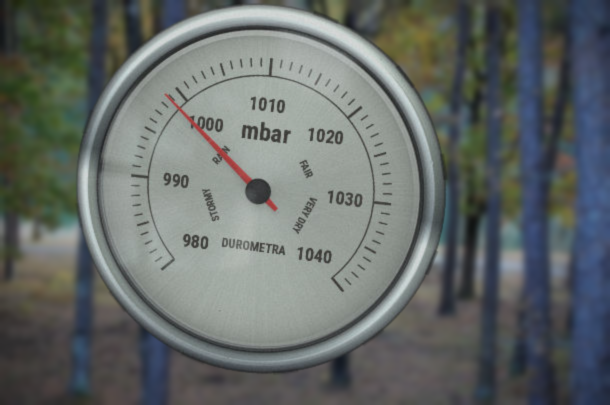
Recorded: value=999 unit=mbar
